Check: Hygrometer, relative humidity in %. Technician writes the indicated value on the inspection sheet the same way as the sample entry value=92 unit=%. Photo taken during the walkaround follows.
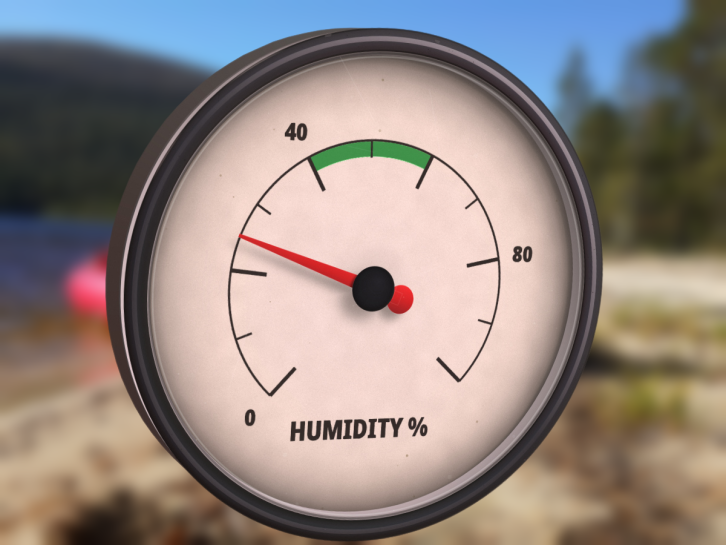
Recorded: value=25 unit=%
